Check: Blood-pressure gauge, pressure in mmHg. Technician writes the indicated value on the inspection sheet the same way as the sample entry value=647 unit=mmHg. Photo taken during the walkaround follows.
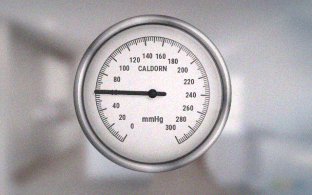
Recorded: value=60 unit=mmHg
